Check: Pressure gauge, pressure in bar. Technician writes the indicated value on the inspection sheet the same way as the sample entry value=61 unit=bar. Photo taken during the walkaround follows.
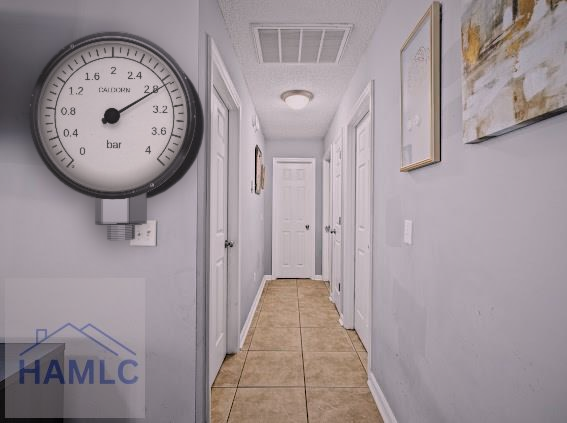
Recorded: value=2.9 unit=bar
